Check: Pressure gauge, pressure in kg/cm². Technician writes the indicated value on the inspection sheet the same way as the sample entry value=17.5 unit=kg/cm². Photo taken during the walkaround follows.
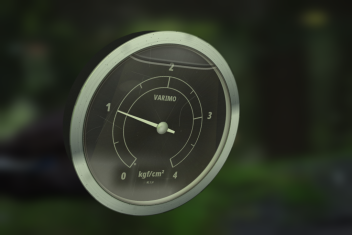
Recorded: value=1 unit=kg/cm²
